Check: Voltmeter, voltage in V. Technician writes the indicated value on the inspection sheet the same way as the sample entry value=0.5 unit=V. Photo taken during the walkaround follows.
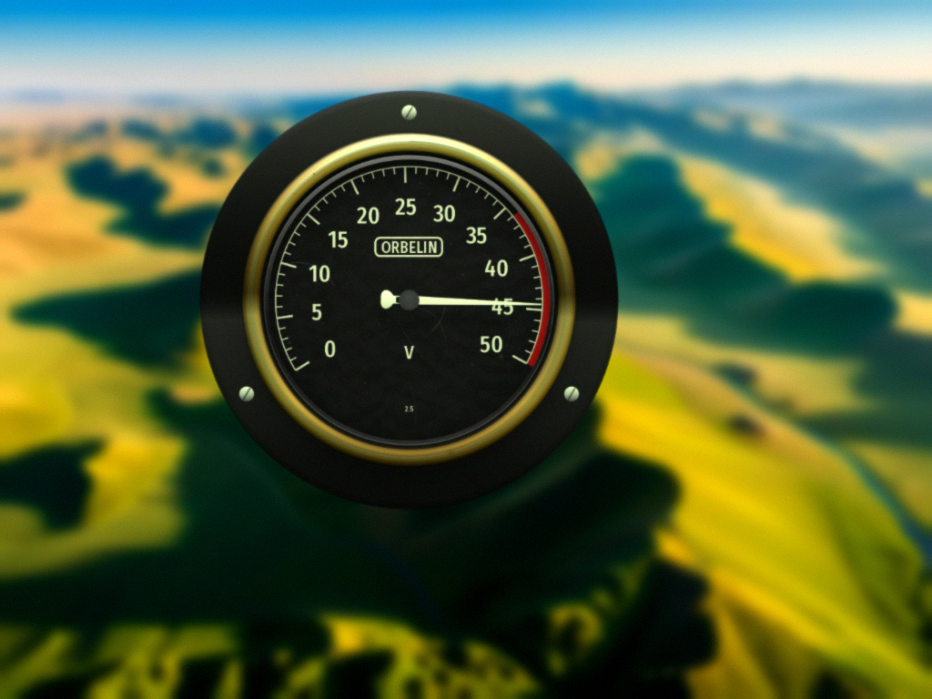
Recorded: value=44.5 unit=V
